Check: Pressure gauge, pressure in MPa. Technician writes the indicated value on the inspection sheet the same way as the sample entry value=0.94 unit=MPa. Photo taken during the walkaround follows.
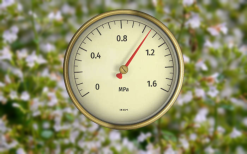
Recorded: value=1.05 unit=MPa
